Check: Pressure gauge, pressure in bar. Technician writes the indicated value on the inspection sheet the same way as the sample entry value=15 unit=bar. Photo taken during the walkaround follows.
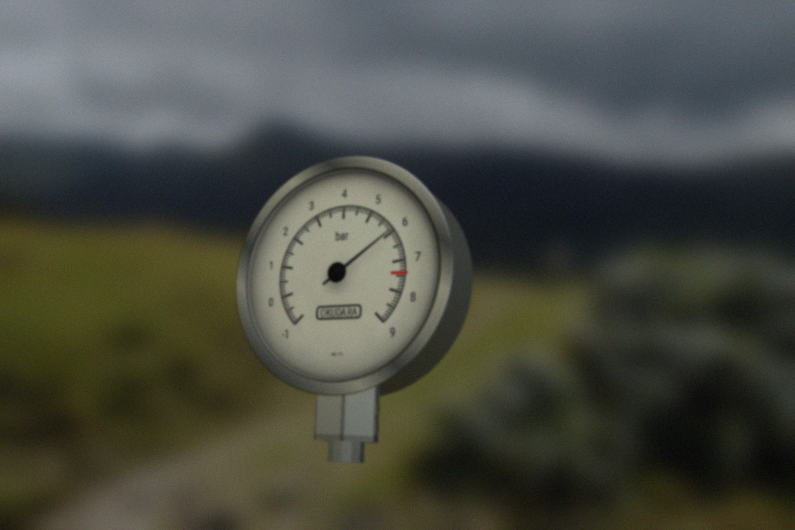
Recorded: value=6 unit=bar
